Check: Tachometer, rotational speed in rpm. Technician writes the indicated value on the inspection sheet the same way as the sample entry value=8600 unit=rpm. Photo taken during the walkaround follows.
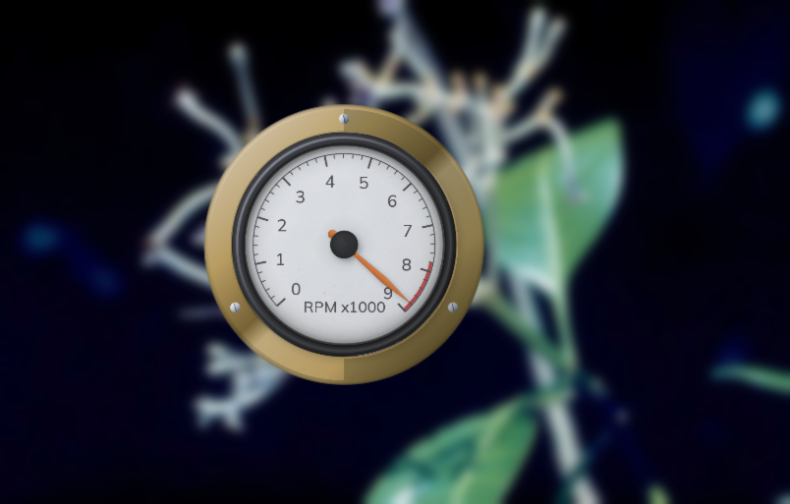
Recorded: value=8800 unit=rpm
